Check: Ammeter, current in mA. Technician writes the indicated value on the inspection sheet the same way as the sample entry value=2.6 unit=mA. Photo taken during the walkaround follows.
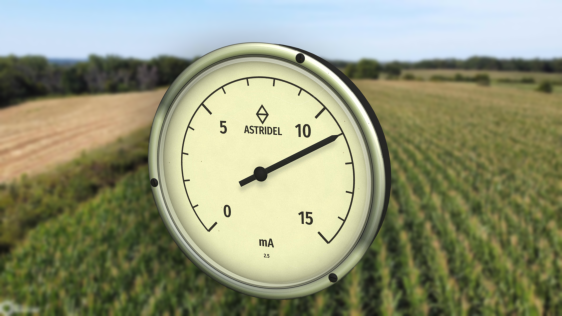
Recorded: value=11 unit=mA
